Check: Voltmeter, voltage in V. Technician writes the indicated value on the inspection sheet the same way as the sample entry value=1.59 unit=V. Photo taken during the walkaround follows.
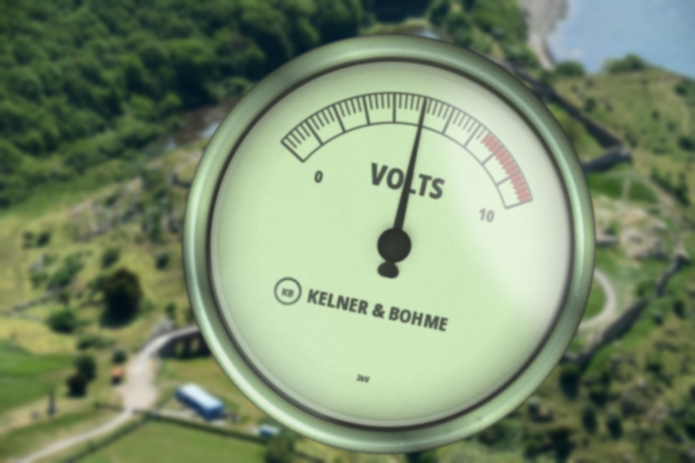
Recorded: value=5 unit=V
